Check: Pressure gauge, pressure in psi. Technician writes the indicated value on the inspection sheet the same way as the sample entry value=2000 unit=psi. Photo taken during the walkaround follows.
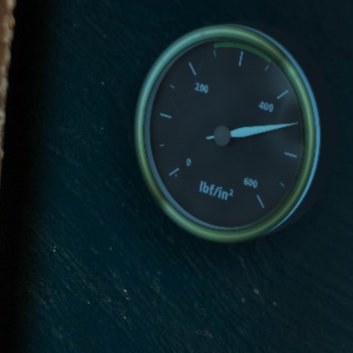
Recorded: value=450 unit=psi
